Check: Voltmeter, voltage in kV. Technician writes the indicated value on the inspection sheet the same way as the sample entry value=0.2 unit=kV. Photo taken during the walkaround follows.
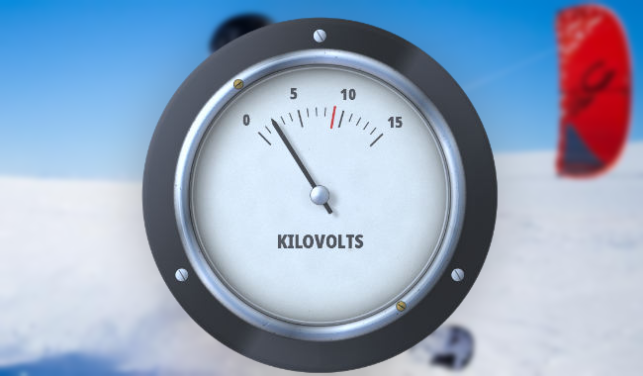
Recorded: value=2 unit=kV
